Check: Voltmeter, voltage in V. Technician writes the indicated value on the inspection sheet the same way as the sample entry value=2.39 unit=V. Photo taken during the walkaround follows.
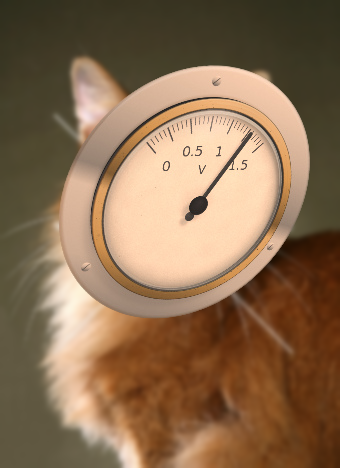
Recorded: value=1.25 unit=V
